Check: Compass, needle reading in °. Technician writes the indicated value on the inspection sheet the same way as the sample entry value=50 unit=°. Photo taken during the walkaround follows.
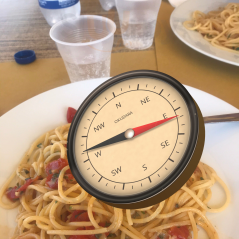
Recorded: value=100 unit=°
